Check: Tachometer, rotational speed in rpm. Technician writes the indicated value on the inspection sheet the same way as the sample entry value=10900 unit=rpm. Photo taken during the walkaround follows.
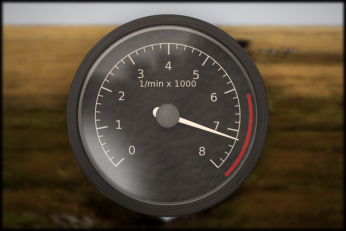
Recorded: value=7200 unit=rpm
